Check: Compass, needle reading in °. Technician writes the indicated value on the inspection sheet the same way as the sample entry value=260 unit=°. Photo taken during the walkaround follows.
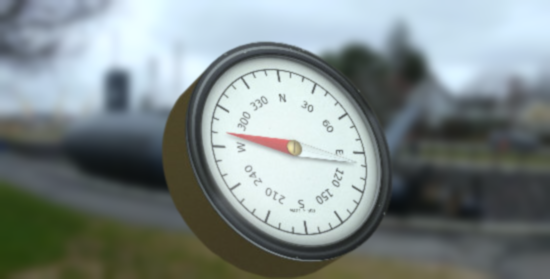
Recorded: value=280 unit=°
